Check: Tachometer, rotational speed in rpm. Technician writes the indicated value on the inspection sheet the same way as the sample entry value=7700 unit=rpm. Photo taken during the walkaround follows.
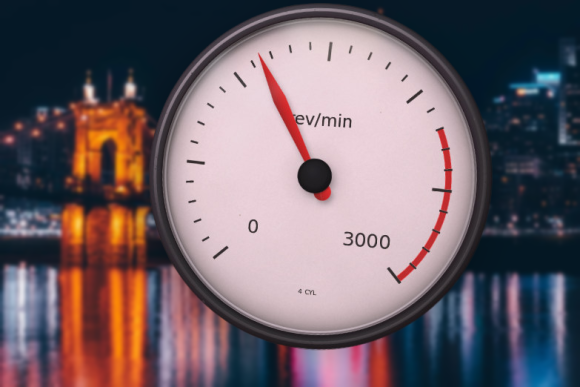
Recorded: value=1150 unit=rpm
